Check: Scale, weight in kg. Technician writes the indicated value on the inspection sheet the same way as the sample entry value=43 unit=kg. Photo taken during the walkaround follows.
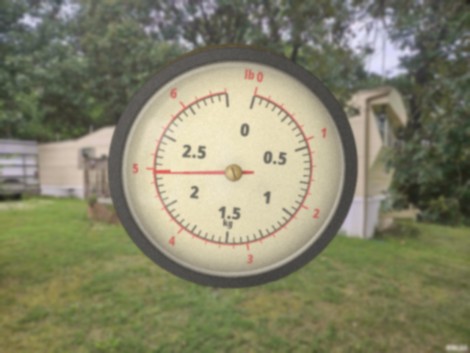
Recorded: value=2.25 unit=kg
